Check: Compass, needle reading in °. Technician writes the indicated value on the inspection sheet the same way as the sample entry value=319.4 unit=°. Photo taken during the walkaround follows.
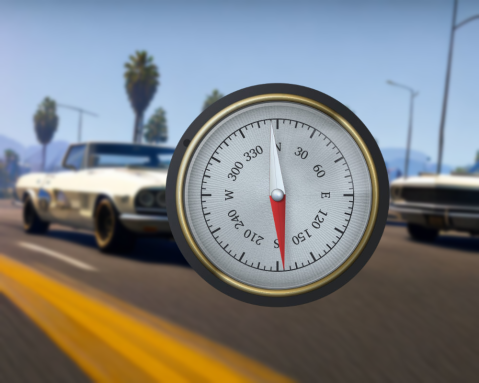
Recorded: value=175 unit=°
